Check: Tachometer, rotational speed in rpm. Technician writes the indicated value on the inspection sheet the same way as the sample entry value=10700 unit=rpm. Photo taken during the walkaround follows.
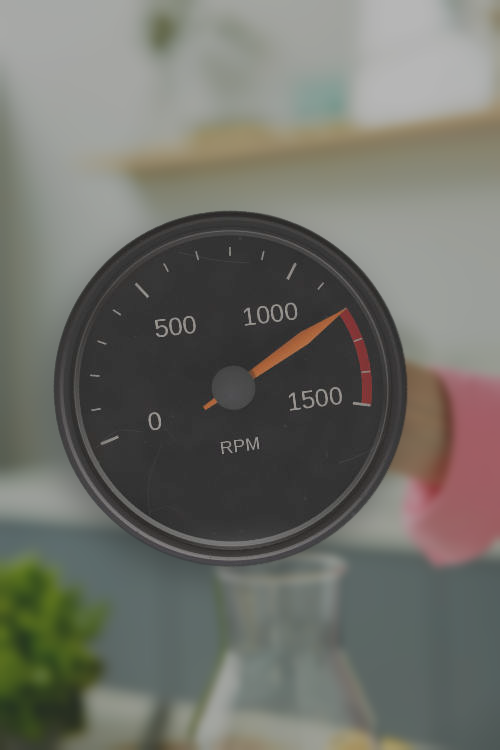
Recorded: value=1200 unit=rpm
